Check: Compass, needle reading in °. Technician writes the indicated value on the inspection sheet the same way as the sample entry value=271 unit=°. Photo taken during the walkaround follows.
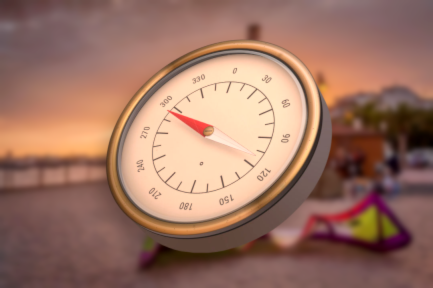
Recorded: value=292.5 unit=°
